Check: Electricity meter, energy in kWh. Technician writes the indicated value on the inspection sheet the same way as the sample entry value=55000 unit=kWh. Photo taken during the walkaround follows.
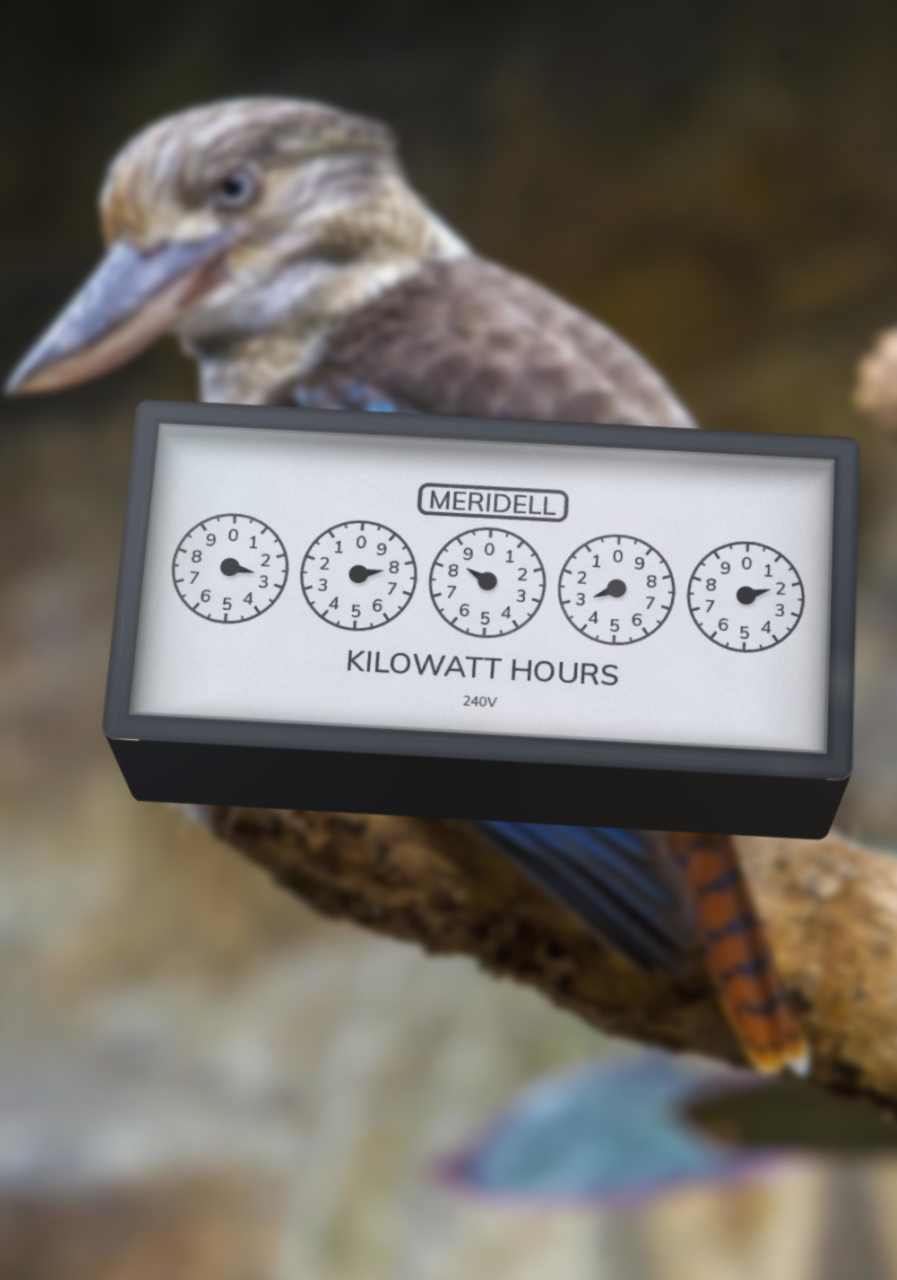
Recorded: value=27832 unit=kWh
